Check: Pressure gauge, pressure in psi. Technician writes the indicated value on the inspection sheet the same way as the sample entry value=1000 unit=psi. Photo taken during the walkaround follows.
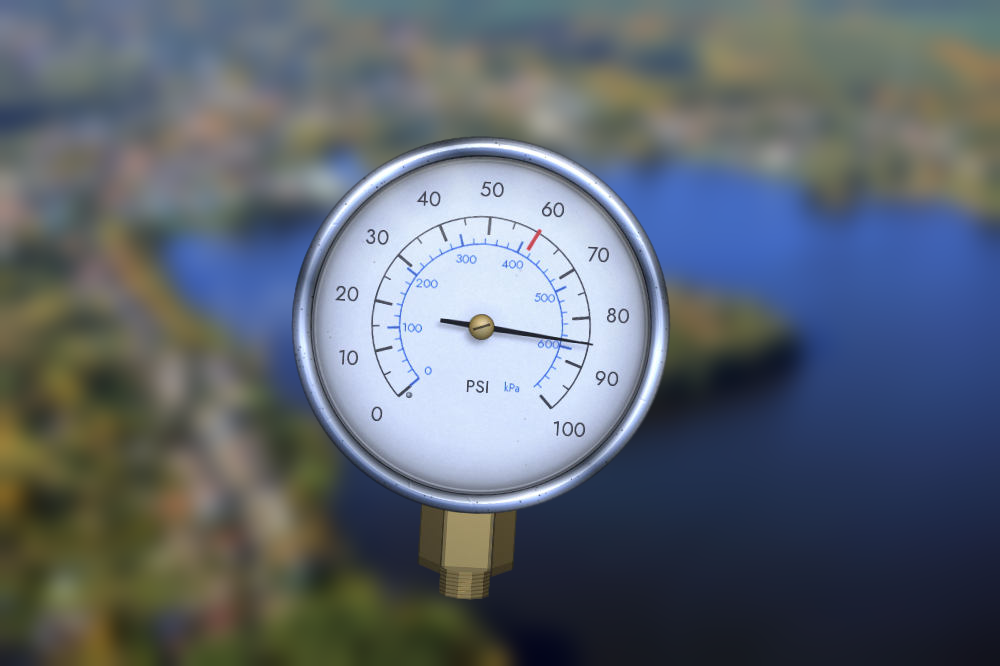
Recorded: value=85 unit=psi
